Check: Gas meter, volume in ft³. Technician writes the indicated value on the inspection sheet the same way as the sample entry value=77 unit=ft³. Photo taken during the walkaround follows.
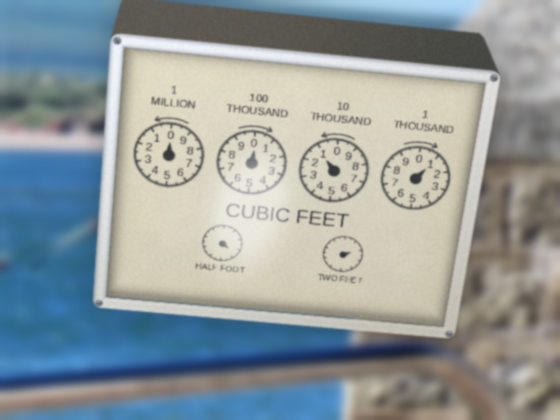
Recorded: value=1100 unit=ft³
